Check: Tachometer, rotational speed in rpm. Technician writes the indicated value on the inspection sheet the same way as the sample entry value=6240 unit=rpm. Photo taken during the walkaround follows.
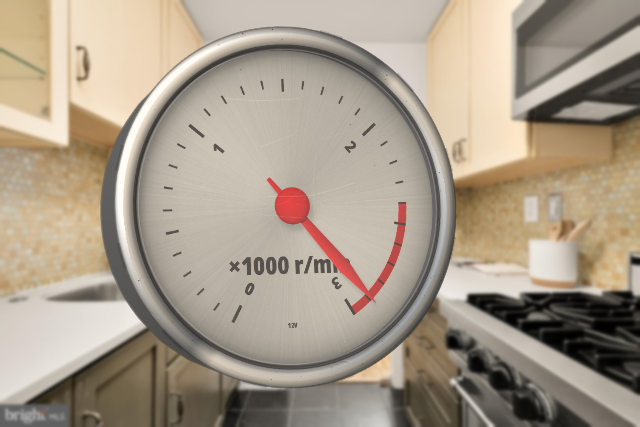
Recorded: value=2900 unit=rpm
